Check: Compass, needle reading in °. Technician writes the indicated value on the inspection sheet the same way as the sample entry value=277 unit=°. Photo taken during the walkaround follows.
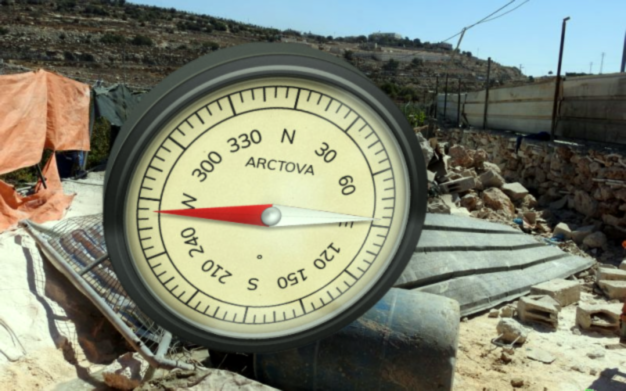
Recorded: value=265 unit=°
